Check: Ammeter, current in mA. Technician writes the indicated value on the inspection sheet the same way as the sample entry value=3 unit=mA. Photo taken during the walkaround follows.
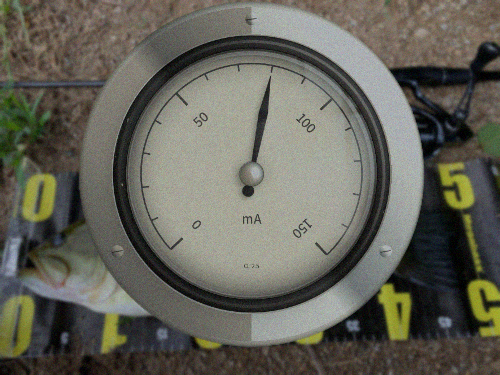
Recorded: value=80 unit=mA
